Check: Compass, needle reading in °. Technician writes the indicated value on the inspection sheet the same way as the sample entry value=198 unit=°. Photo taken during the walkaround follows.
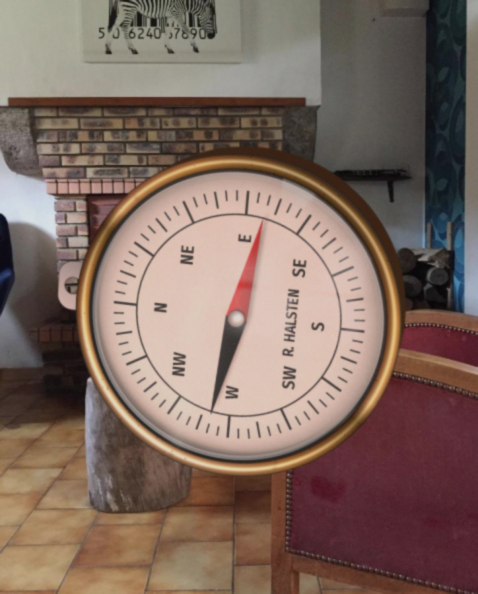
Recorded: value=100 unit=°
